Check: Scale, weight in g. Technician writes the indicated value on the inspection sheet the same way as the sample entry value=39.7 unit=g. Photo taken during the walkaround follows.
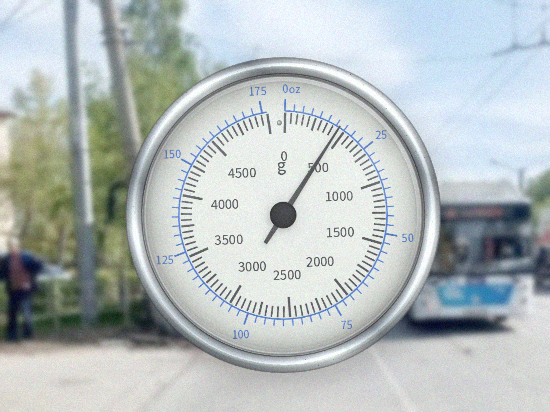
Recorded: value=450 unit=g
